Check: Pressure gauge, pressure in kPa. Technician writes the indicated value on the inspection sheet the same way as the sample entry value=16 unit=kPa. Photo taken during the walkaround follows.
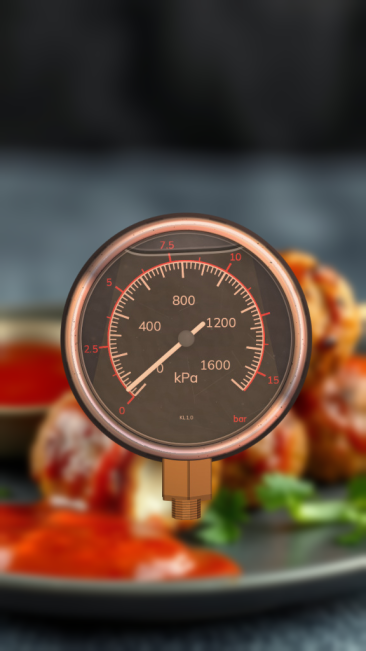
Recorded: value=40 unit=kPa
